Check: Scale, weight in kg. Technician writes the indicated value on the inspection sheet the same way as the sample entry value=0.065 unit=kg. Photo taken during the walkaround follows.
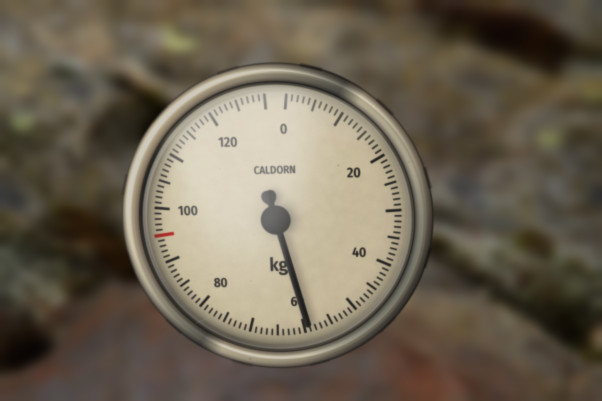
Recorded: value=59 unit=kg
